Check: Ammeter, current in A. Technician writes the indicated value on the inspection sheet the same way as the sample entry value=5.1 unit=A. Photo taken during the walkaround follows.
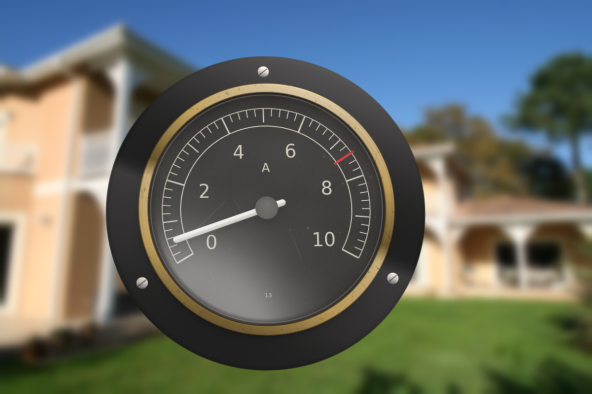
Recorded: value=0.5 unit=A
